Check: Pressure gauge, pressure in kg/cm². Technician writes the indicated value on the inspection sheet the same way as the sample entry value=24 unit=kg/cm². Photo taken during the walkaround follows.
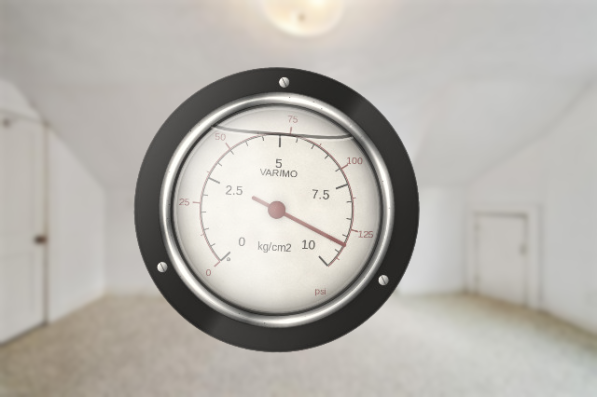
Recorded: value=9.25 unit=kg/cm²
